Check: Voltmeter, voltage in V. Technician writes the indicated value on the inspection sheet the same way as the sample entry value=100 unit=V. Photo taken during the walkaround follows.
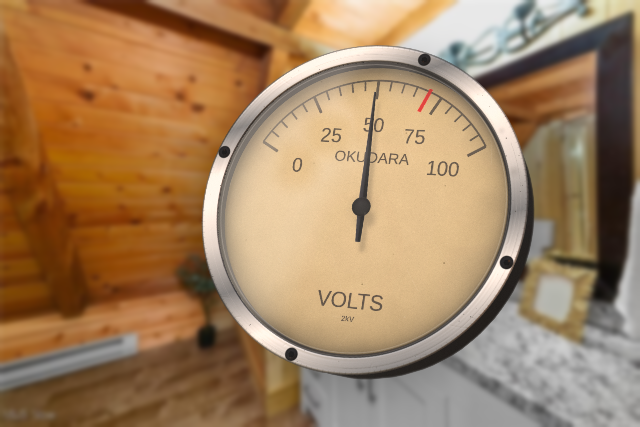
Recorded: value=50 unit=V
